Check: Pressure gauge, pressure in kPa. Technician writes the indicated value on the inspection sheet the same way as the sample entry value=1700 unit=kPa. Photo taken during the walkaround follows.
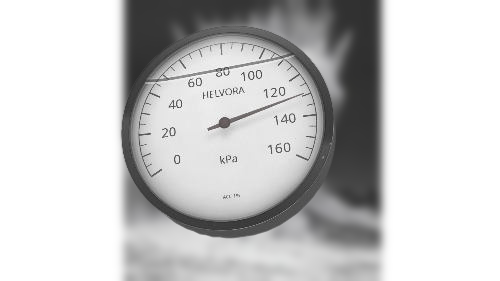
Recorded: value=130 unit=kPa
